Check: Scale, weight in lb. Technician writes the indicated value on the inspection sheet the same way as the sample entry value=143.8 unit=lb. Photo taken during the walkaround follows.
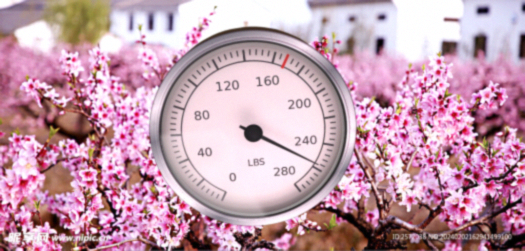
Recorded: value=256 unit=lb
